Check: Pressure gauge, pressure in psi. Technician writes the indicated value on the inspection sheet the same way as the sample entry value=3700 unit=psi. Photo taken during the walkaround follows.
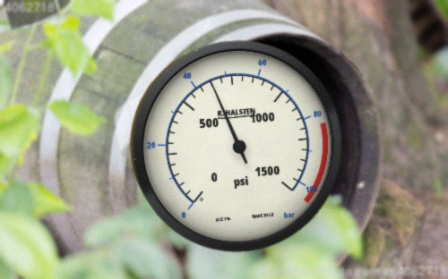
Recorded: value=650 unit=psi
